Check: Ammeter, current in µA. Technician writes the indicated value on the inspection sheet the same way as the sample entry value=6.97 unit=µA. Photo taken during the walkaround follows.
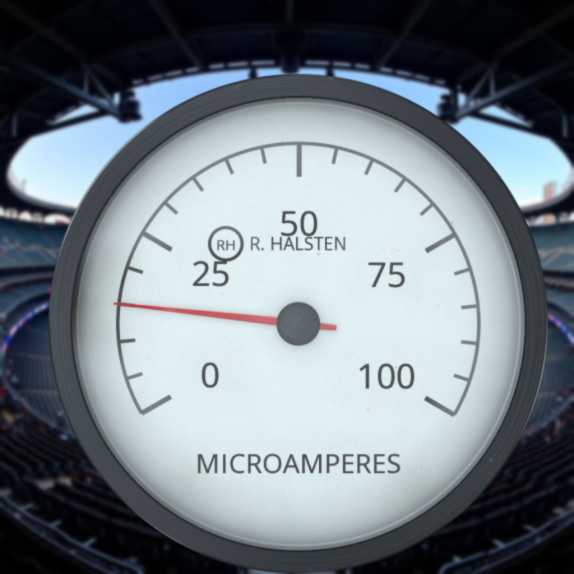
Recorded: value=15 unit=µA
